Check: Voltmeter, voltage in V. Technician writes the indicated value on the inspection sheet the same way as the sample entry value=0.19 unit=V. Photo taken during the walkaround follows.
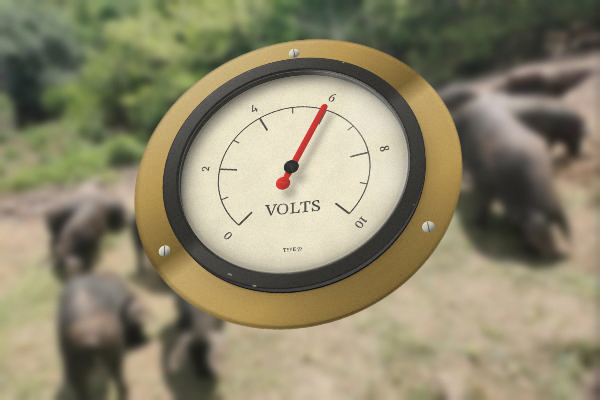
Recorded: value=6 unit=V
